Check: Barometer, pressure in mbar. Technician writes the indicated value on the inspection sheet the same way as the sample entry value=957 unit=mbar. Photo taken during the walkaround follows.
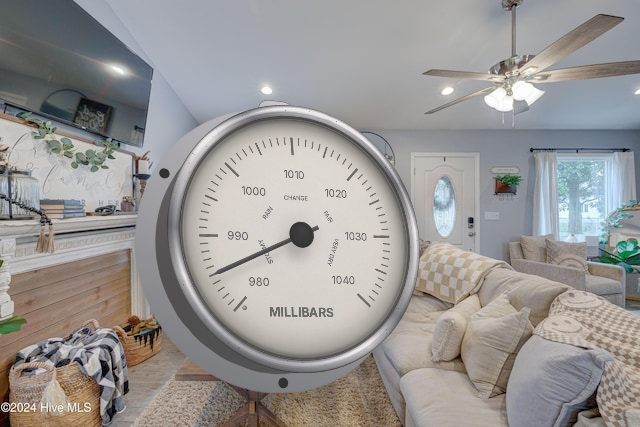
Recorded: value=985 unit=mbar
